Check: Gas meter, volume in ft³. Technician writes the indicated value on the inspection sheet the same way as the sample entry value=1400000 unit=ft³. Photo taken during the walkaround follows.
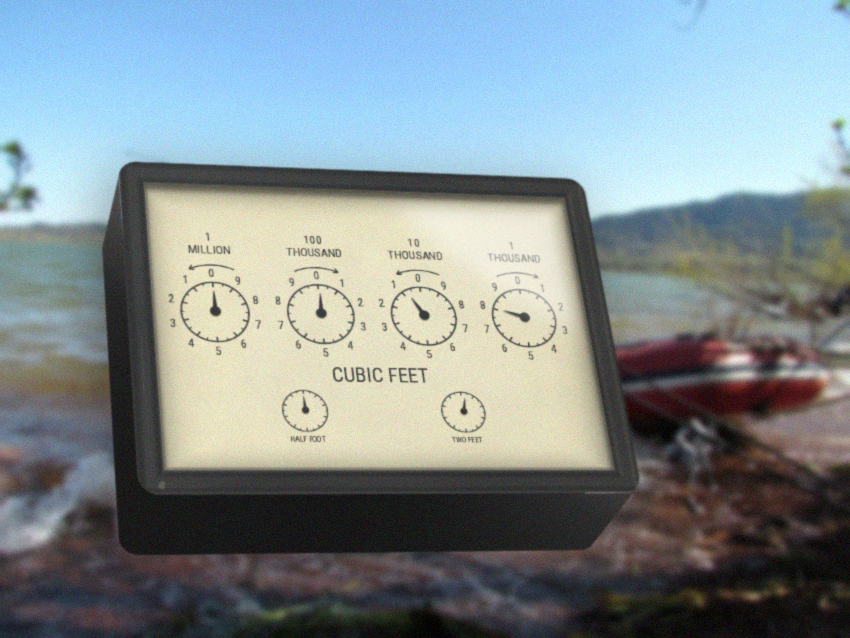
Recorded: value=800 unit=ft³
